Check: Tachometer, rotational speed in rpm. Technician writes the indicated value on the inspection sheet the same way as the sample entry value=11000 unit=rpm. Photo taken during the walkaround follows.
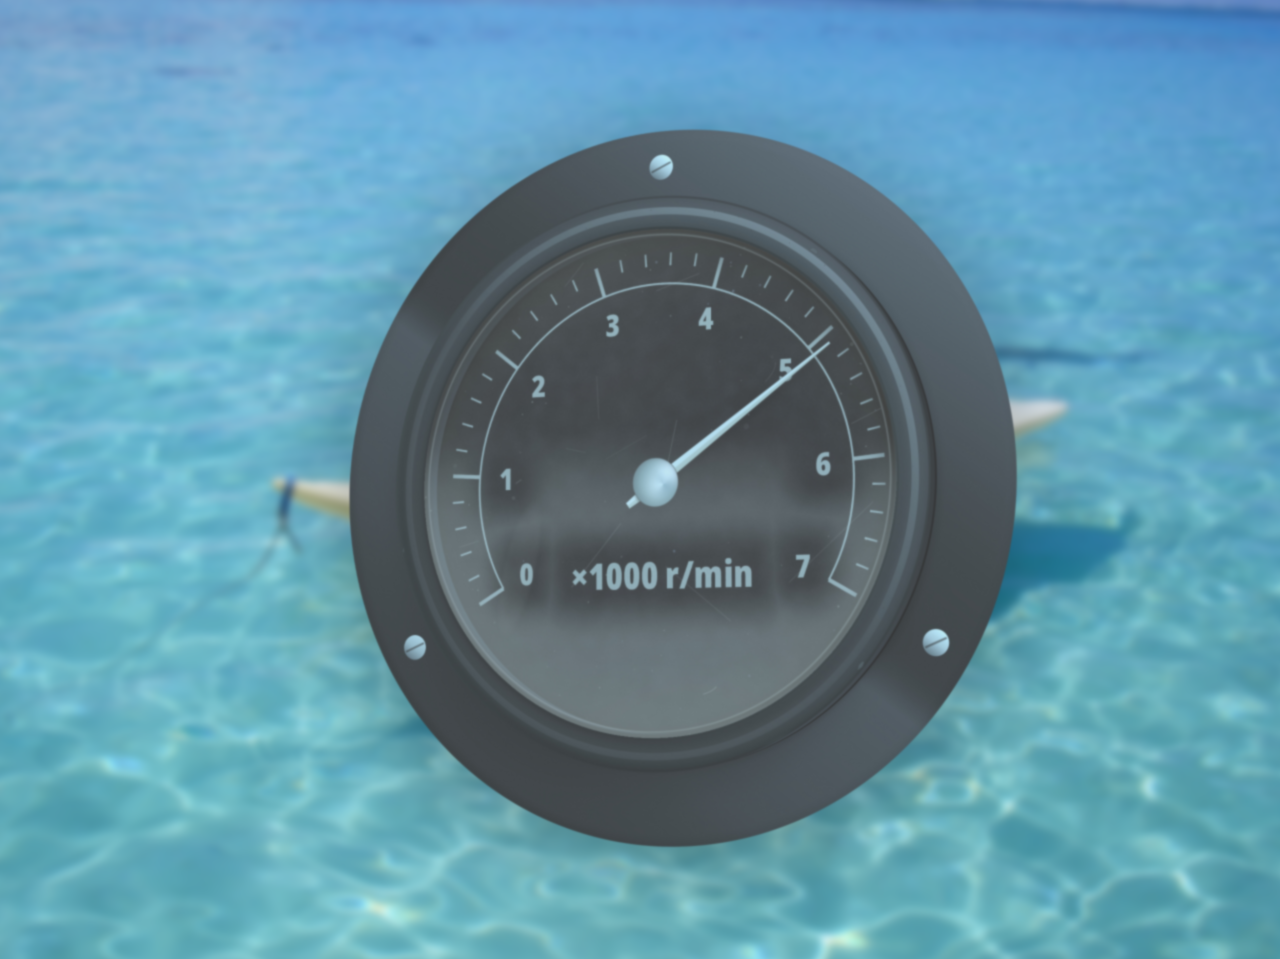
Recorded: value=5100 unit=rpm
